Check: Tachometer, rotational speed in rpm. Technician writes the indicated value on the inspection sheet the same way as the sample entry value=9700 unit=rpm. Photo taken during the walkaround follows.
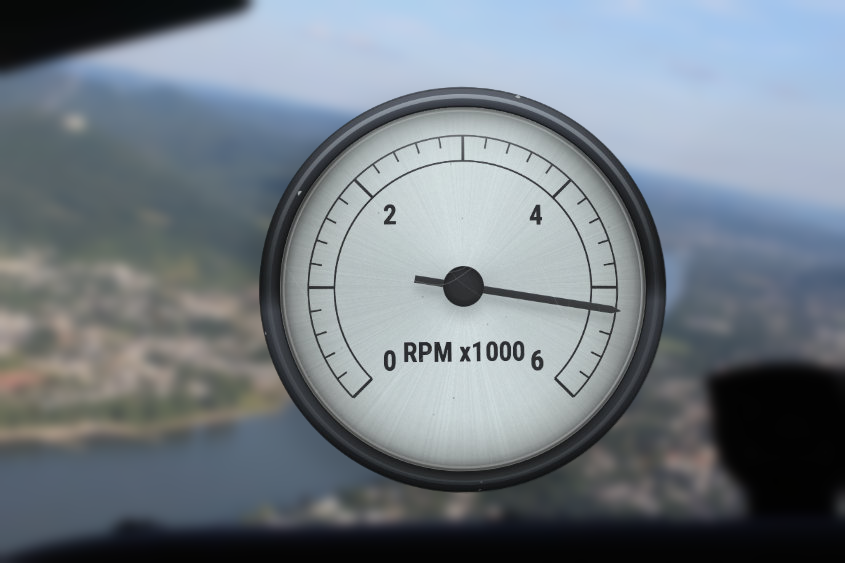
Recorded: value=5200 unit=rpm
